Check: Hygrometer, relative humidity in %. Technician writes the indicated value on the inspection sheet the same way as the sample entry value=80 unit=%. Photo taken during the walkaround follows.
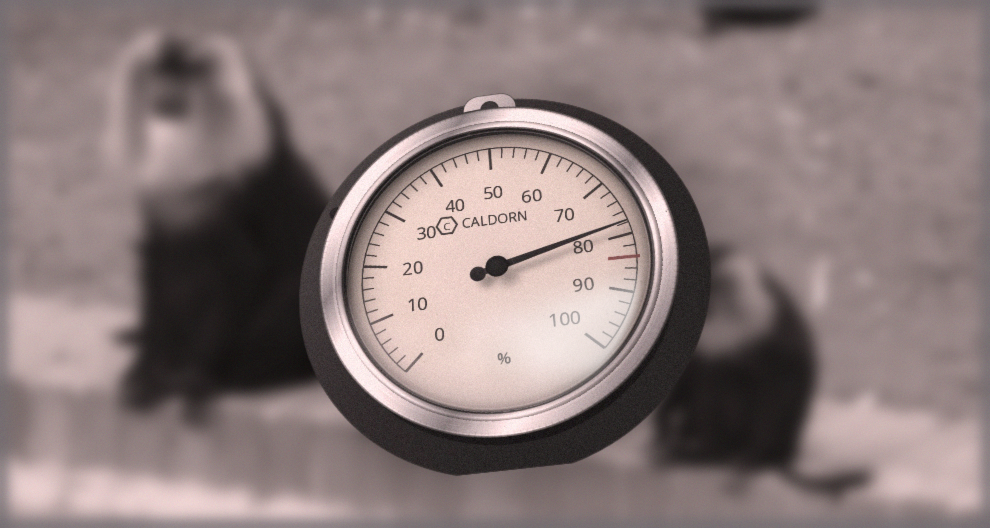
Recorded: value=78 unit=%
